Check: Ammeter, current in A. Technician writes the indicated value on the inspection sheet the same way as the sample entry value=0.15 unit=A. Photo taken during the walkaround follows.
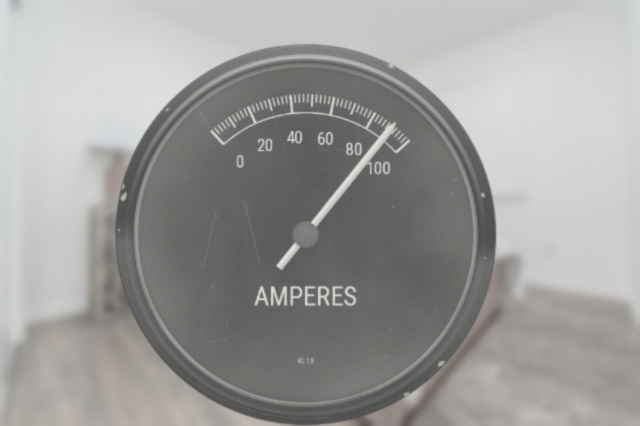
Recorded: value=90 unit=A
